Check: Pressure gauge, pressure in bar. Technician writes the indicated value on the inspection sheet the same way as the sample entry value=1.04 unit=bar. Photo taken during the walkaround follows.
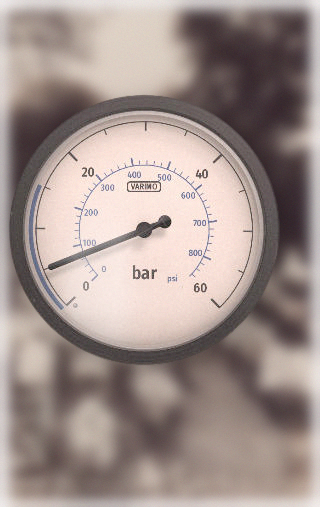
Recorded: value=5 unit=bar
